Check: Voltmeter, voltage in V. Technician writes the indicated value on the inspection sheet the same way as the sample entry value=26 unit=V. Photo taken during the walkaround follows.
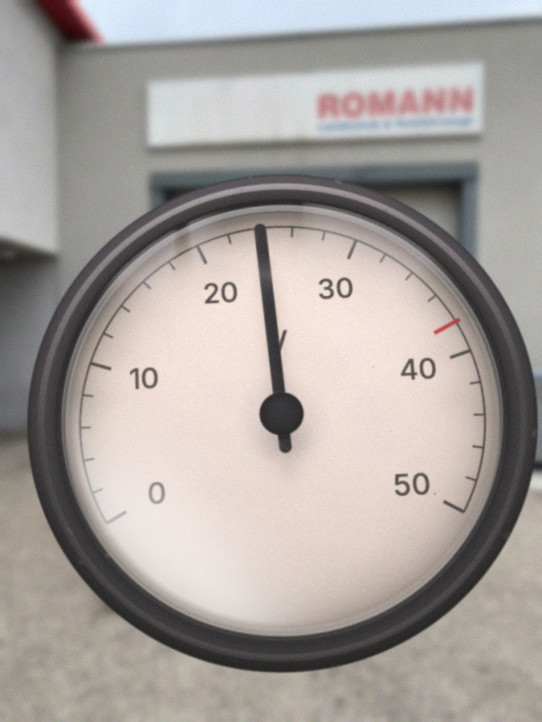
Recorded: value=24 unit=V
